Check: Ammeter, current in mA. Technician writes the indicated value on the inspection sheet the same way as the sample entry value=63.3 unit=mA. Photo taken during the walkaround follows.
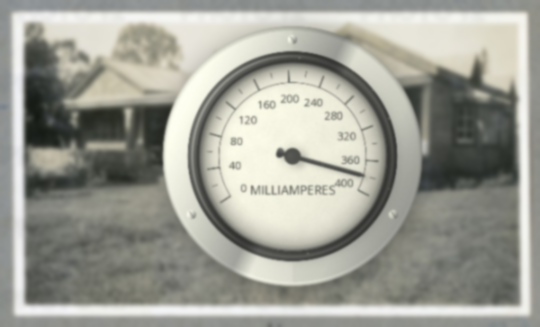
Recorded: value=380 unit=mA
